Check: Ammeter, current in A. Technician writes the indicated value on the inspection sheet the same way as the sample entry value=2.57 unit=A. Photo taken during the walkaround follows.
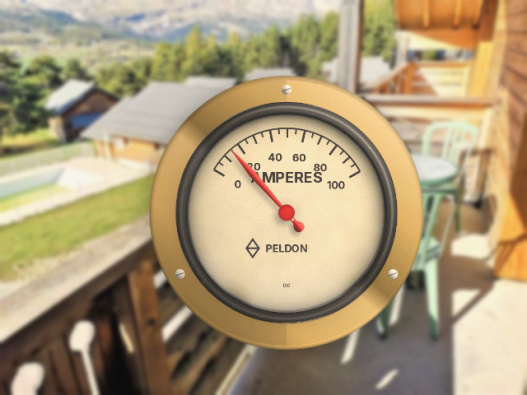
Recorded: value=15 unit=A
